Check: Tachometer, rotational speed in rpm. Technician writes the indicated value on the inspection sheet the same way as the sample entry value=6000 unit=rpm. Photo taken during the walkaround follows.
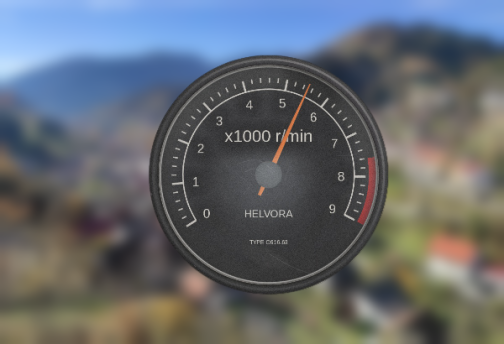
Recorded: value=5500 unit=rpm
